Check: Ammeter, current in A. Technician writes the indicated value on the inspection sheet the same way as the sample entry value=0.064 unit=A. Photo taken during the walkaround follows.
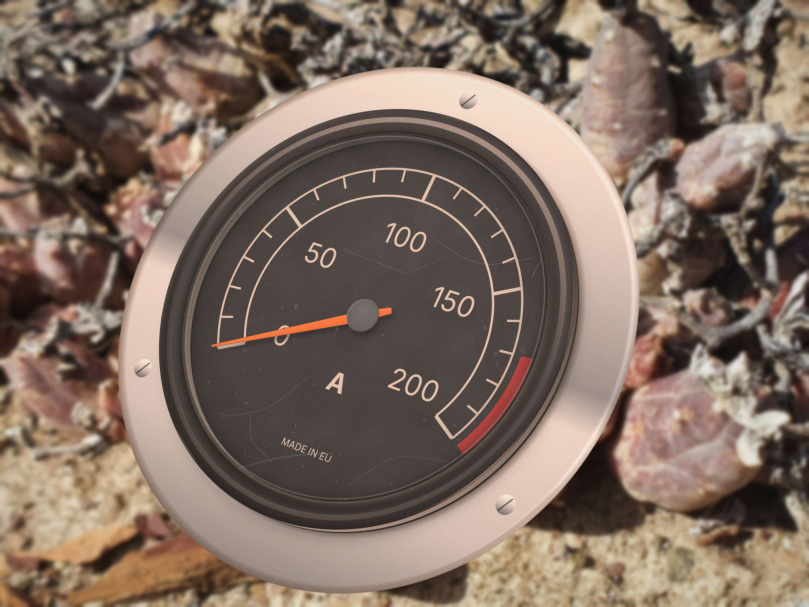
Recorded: value=0 unit=A
